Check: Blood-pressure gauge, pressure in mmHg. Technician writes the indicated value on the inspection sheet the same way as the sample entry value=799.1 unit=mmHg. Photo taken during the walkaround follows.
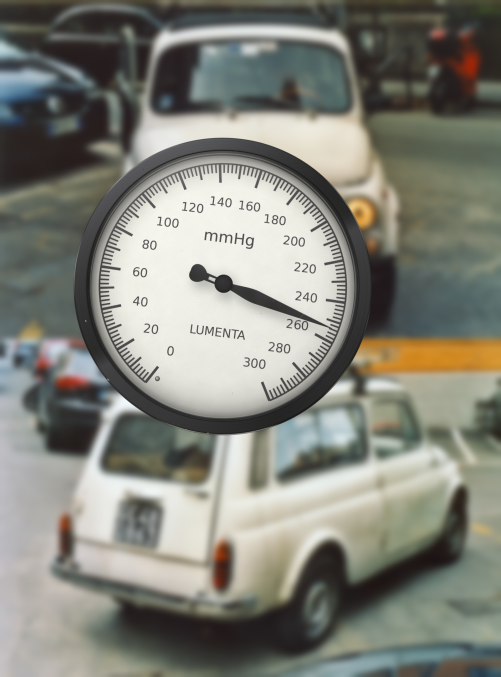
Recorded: value=254 unit=mmHg
